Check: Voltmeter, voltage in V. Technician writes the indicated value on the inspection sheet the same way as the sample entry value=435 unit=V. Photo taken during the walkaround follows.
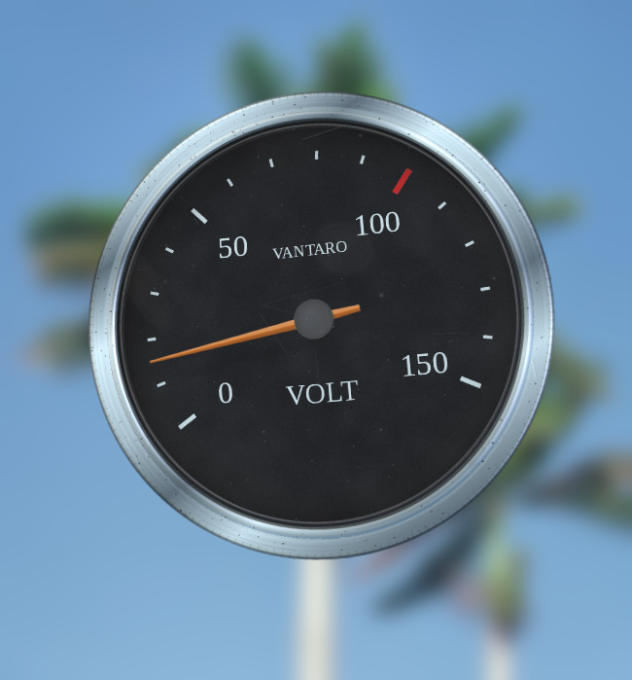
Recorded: value=15 unit=V
